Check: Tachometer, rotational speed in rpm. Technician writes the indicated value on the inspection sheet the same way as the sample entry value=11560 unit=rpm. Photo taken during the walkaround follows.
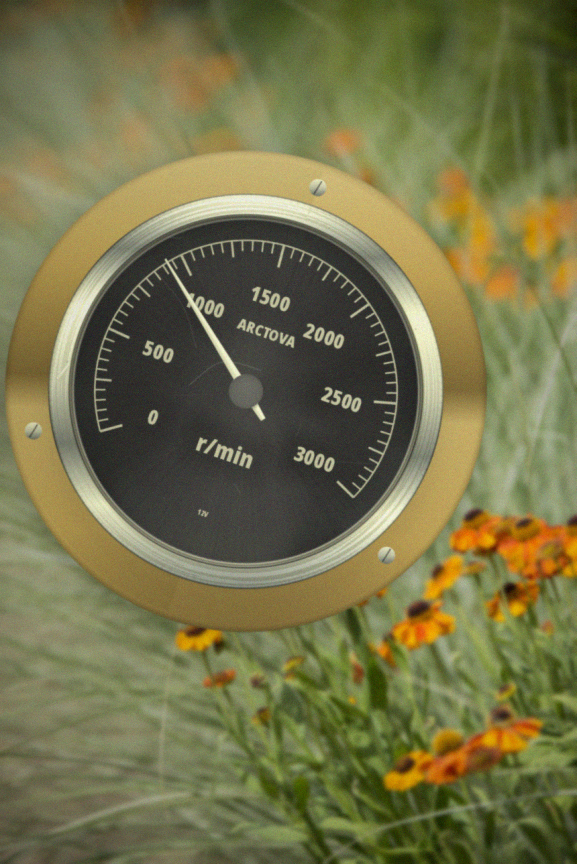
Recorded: value=925 unit=rpm
